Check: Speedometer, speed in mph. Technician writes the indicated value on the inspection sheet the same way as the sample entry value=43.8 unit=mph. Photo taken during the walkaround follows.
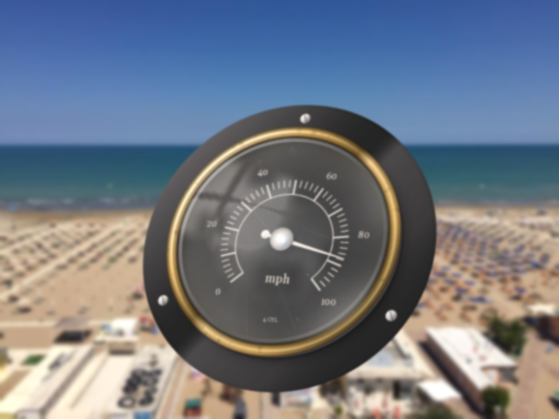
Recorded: value=88 unit=mph
